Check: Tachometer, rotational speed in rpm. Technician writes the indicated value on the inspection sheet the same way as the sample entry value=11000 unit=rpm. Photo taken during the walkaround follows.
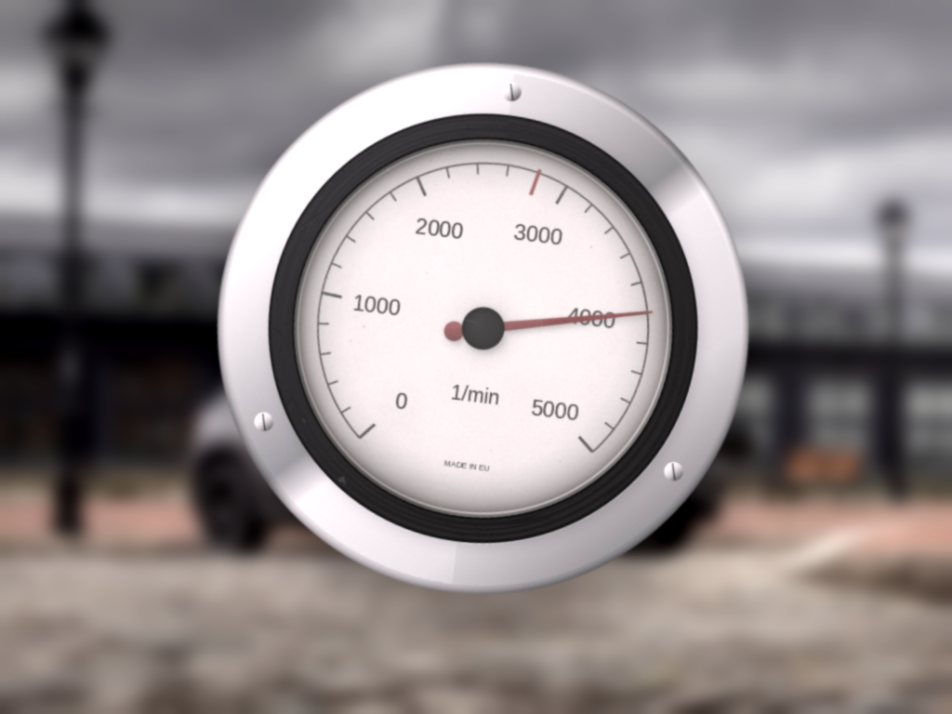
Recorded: value=4000 unit=rpm
